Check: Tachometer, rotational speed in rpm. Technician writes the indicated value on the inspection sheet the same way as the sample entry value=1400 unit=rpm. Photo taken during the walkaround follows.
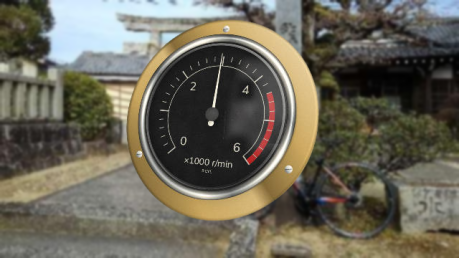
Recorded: value=3000 unit=rpm
